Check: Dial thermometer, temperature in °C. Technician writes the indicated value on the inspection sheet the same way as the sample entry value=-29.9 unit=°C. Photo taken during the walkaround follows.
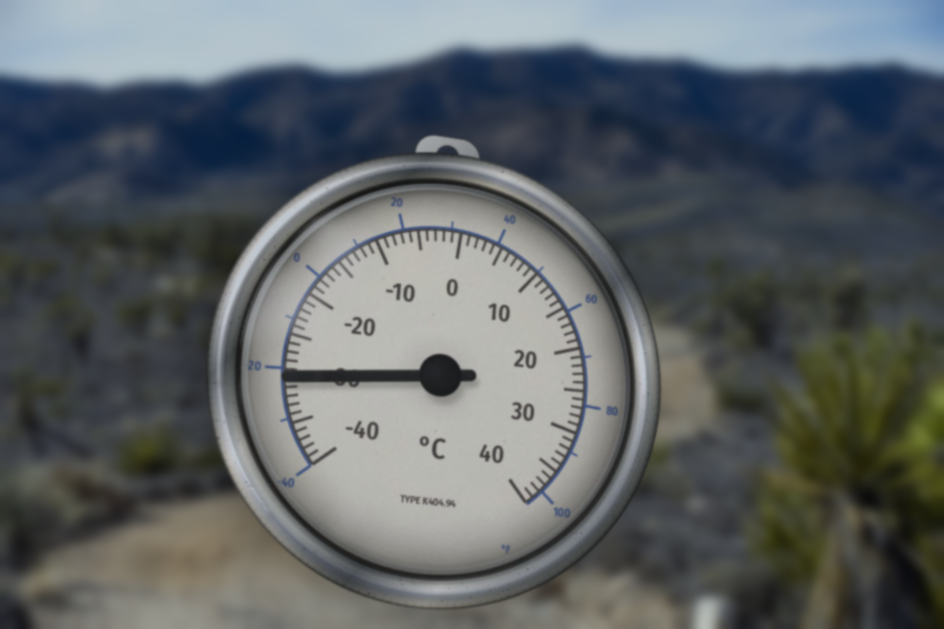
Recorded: value=-30 unit=°C
